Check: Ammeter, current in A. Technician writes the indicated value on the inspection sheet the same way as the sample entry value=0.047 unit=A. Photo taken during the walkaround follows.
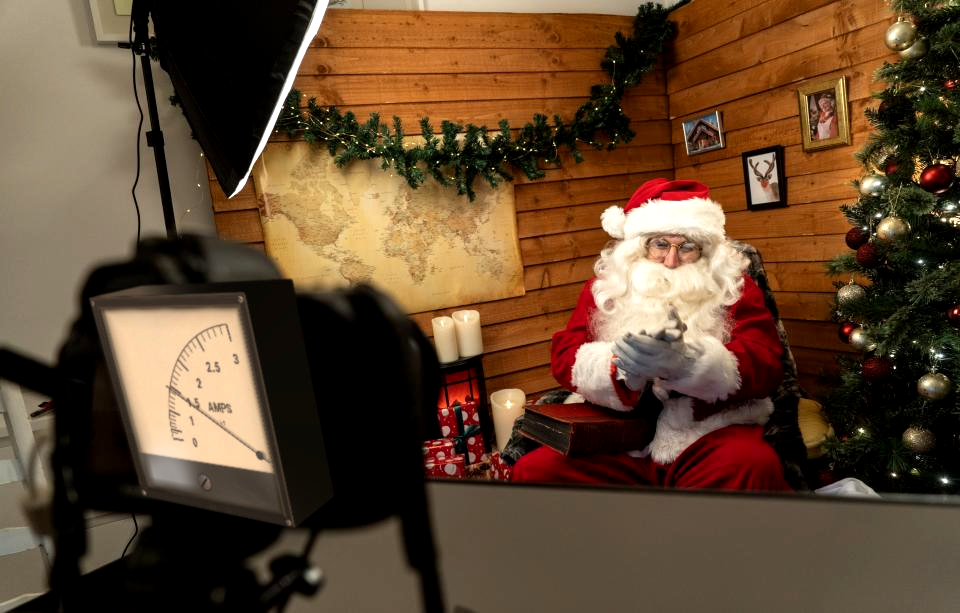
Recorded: value=1.5 unit=A
